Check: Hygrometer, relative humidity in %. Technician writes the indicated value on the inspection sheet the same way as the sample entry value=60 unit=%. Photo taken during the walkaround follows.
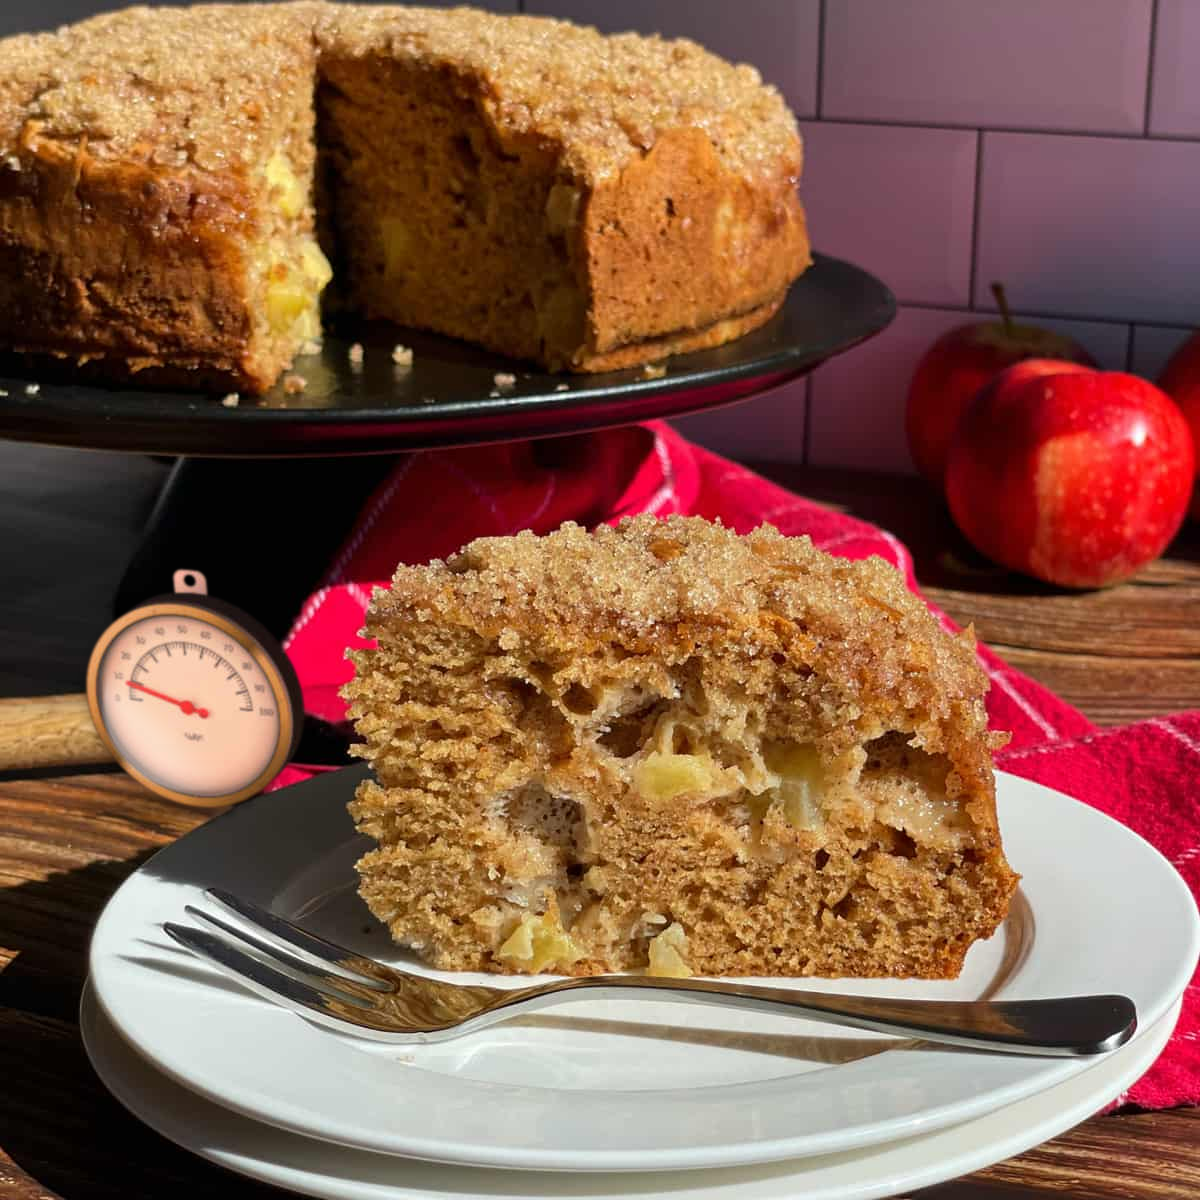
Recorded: value=10 unit=%
